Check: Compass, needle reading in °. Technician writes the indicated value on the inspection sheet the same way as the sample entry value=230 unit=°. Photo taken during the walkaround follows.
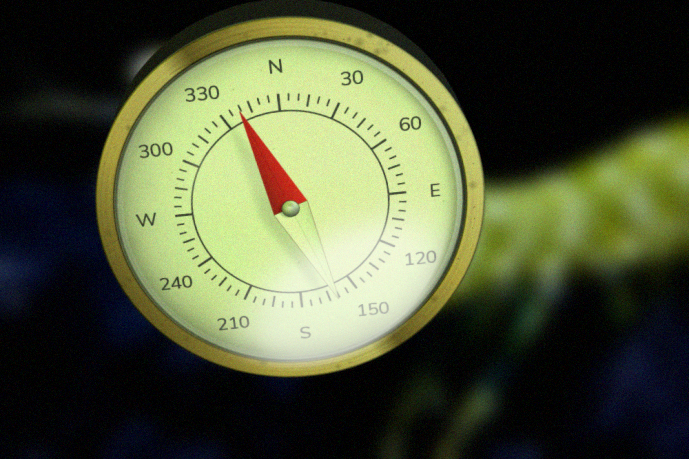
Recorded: value=340 unit=°
